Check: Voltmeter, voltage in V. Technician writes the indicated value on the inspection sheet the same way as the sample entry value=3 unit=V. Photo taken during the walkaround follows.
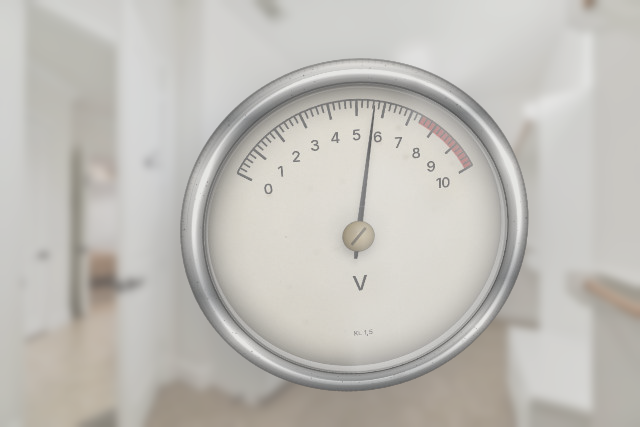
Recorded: value=5.6 unit=V
